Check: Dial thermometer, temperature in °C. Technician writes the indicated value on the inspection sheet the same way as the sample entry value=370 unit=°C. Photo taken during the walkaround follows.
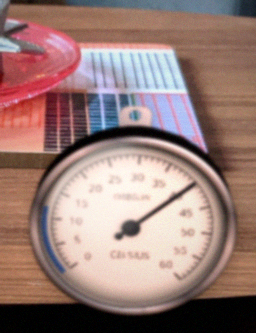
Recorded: value=40 unit=°C
